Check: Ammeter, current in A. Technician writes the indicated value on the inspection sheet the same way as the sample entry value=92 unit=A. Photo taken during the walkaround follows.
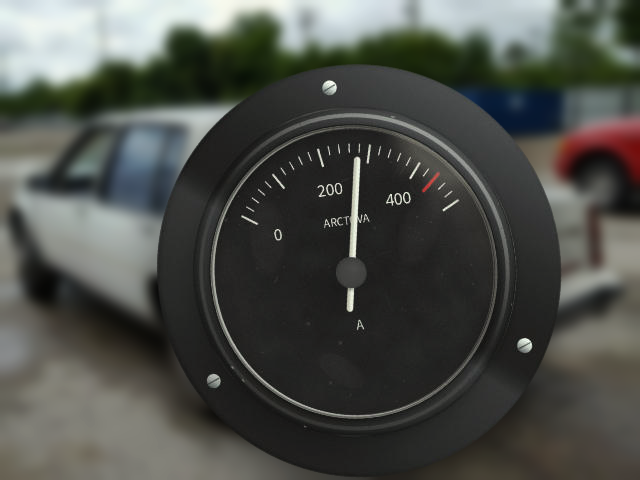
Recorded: value=280 unit=A
